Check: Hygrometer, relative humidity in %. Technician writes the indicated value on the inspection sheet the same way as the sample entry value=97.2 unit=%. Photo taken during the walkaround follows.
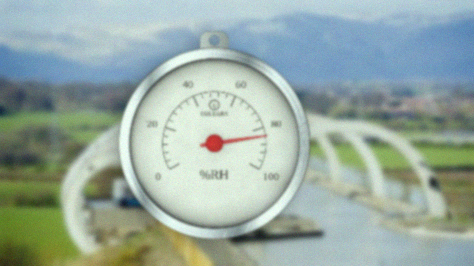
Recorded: value=84 unit=%
